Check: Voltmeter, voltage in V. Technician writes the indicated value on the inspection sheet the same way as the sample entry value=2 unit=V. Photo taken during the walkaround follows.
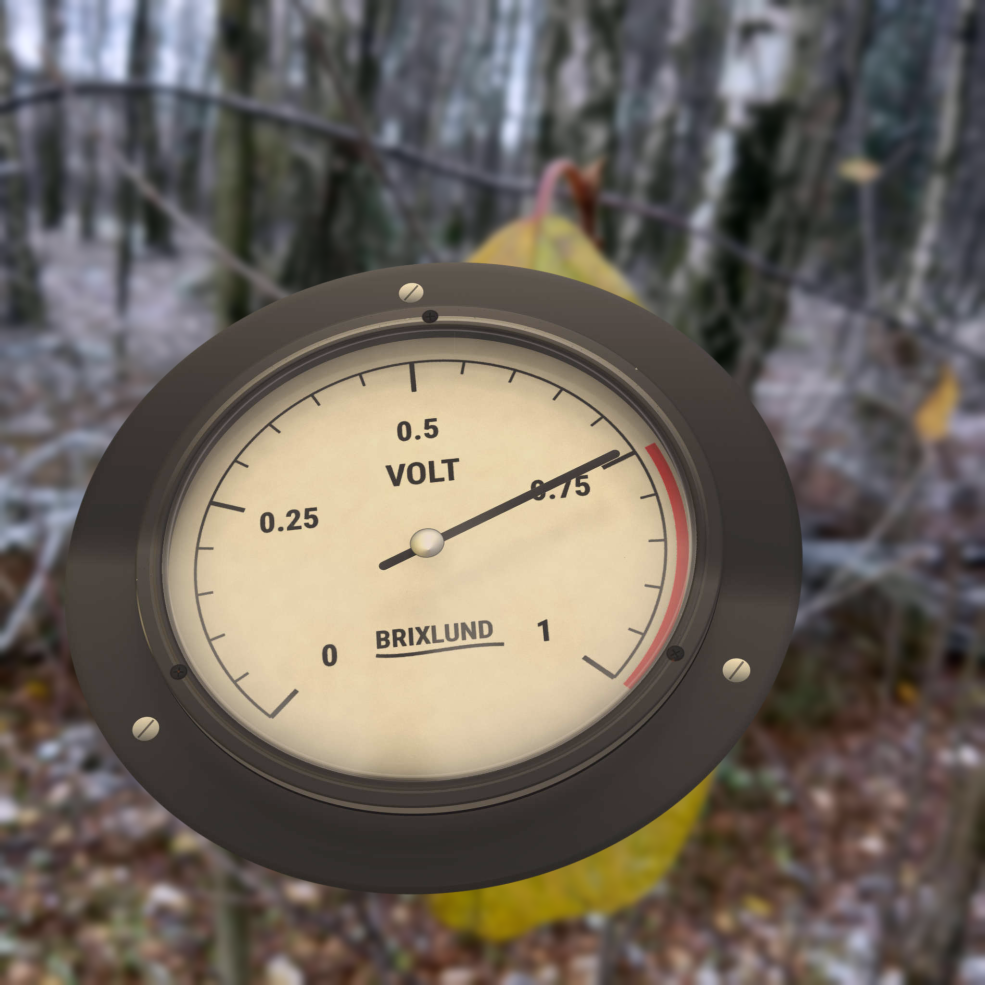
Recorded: value=0.75 unit=V
